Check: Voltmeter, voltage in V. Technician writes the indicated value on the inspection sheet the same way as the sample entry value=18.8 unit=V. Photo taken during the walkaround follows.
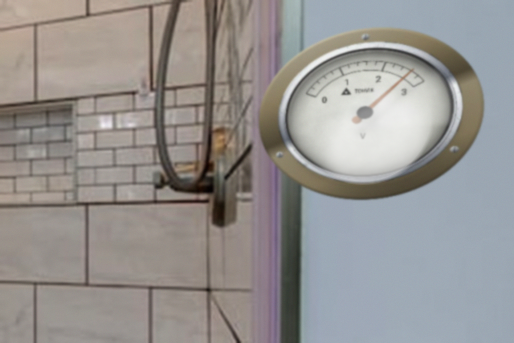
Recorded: value=2.6 unit=V
